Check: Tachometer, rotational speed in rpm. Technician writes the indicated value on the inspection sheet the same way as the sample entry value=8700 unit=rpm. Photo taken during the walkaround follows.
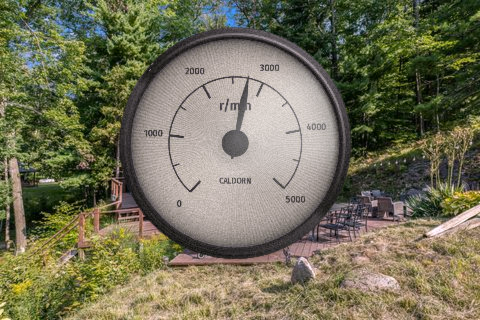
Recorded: value=2750 unit=rpm
